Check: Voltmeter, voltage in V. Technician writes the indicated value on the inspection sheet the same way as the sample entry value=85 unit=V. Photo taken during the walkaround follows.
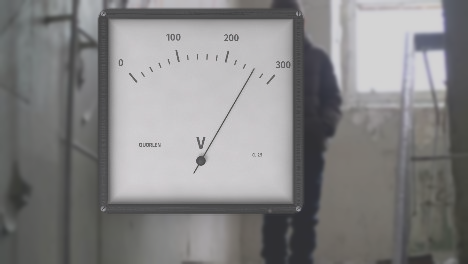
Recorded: value=260 unit=V
